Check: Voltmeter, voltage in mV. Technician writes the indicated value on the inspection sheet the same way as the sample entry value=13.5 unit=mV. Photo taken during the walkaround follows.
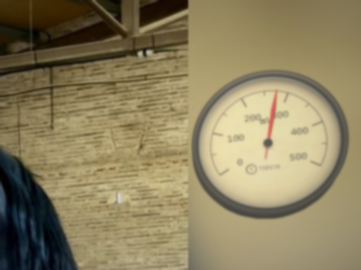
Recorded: value=275 unit=mV
